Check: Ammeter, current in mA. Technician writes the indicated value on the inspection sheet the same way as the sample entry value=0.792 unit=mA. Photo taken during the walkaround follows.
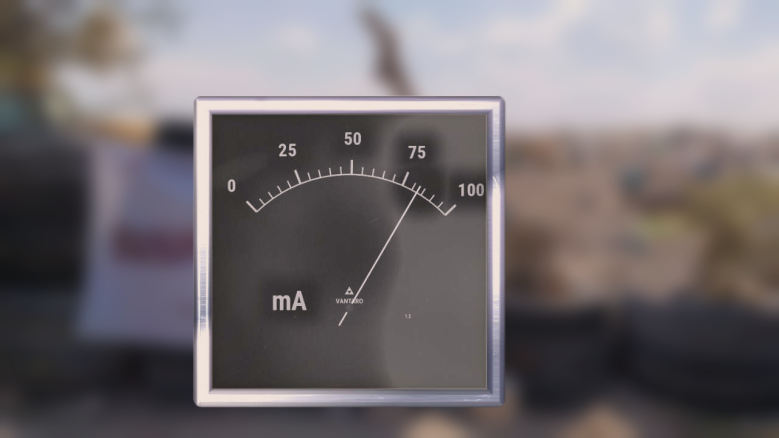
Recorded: value=82.5 unit=mA
